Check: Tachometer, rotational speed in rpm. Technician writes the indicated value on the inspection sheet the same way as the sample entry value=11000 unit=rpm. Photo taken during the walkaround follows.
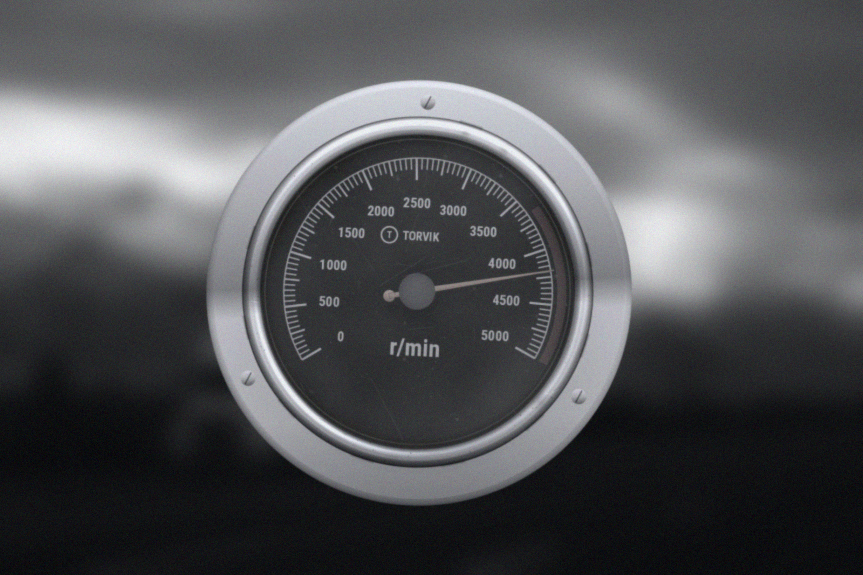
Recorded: value=4200 unit=rpm
